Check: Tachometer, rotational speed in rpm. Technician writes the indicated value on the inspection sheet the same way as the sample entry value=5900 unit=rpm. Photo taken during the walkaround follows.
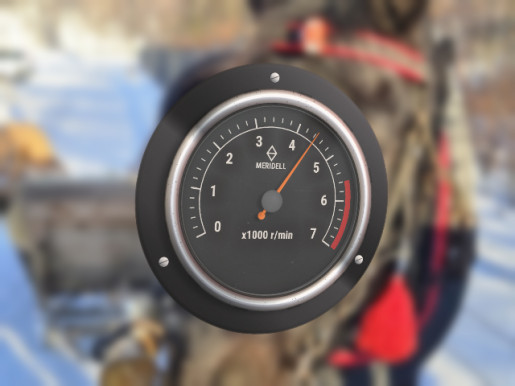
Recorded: value=4400 unit=rpm
